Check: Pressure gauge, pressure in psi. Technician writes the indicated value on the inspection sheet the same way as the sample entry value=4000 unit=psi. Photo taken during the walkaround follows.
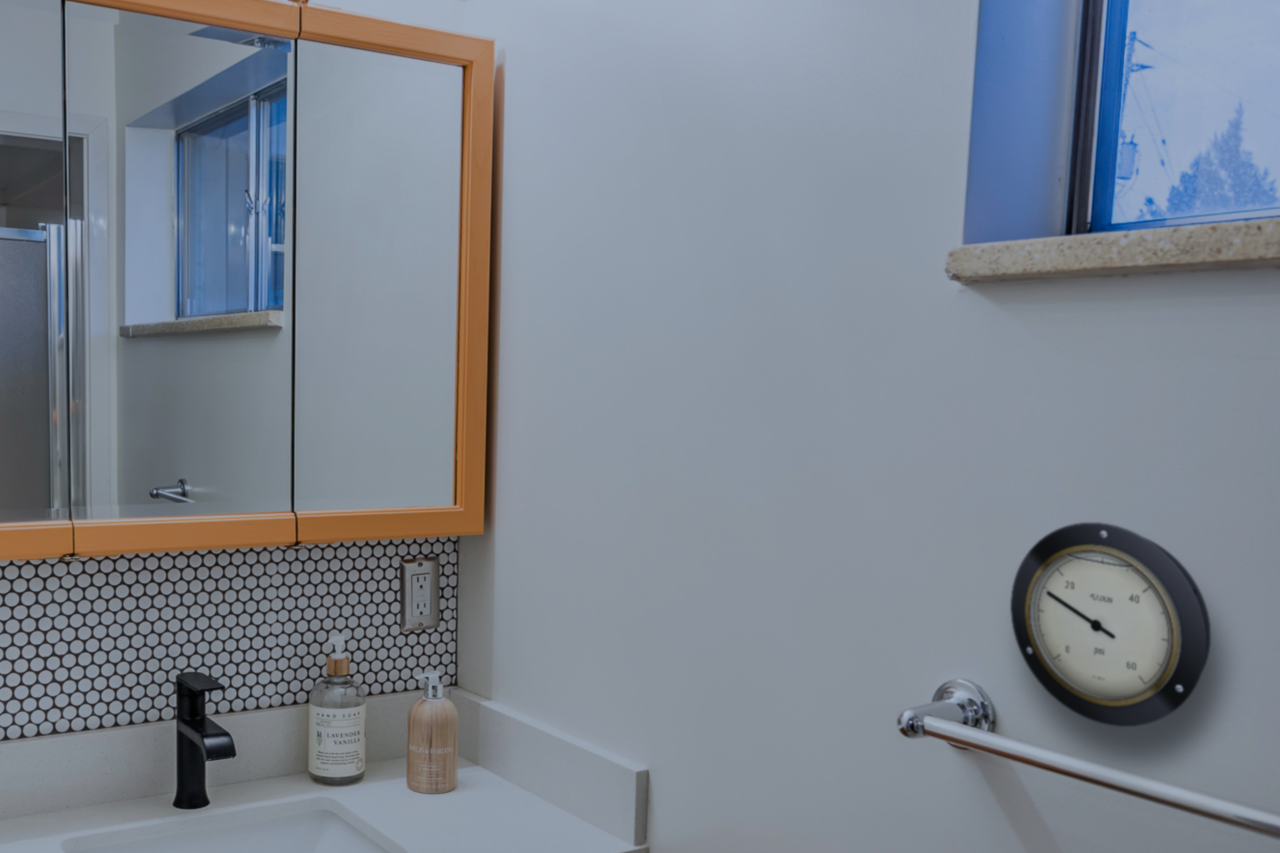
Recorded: value=15 unit=psi
